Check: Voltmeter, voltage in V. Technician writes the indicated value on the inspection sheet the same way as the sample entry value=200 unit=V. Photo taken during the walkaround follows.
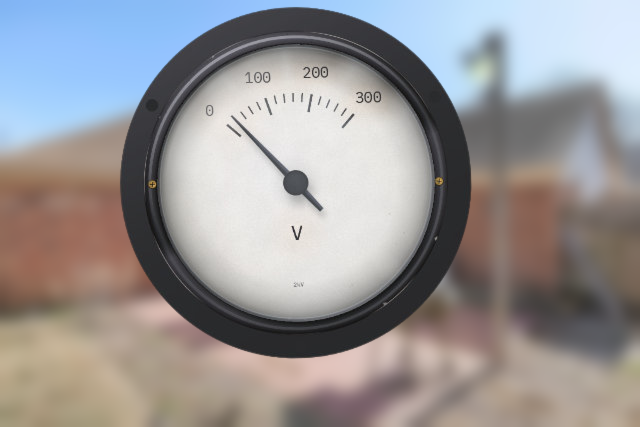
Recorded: value=20 unit=V
